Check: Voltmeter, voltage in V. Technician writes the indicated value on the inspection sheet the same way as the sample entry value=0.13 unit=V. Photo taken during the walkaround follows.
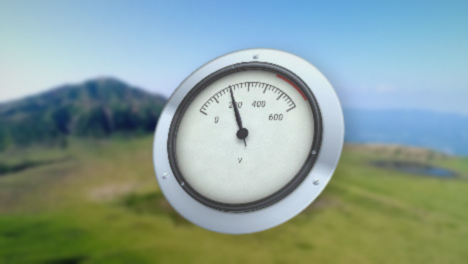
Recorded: value=200 unit=V
